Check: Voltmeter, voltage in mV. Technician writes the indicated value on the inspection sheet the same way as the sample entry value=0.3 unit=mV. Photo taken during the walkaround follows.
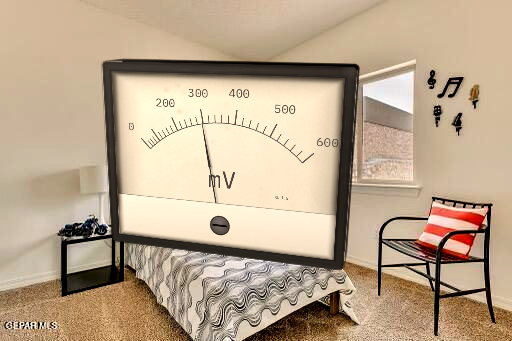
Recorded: value=300 unit=mV
